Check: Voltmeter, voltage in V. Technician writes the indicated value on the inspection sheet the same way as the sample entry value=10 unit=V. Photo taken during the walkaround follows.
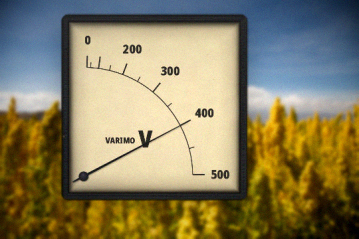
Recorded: value=400 unit=V
